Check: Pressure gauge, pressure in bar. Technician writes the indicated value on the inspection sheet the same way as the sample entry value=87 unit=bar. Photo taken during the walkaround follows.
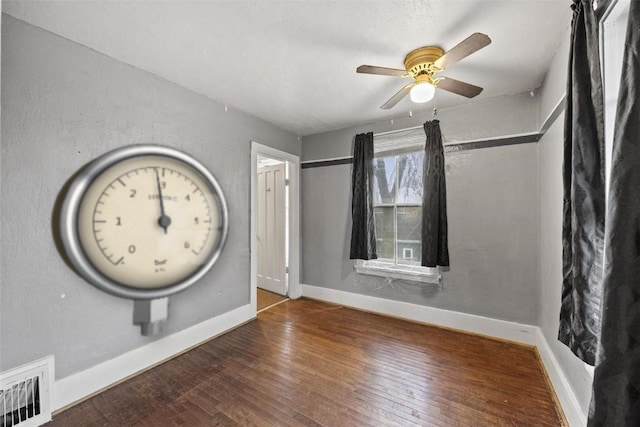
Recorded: value=2.8 unit=bar
